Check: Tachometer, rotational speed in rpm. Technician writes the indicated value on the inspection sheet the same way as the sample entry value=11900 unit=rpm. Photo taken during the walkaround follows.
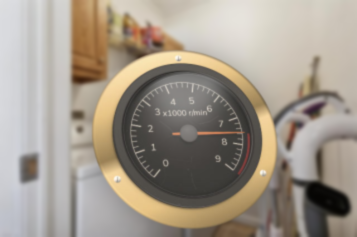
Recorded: value=7600 unit=rpm
